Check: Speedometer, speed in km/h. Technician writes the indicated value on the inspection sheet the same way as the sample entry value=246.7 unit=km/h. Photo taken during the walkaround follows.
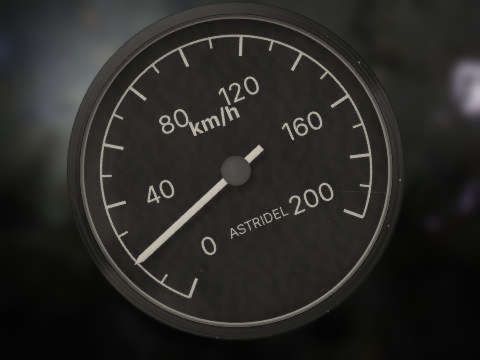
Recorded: value=20 unit=km/h
